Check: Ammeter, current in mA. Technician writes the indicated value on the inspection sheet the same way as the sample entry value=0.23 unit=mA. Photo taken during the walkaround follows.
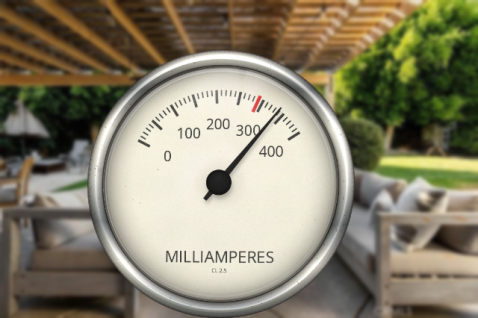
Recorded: value=340 unit=mA
